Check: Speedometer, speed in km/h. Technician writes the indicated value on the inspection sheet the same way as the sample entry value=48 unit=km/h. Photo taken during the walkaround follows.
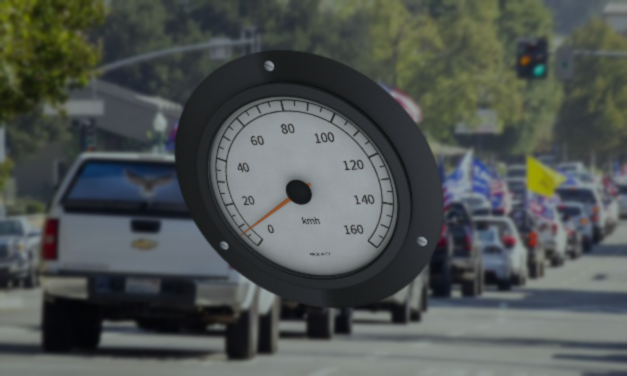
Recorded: value=7.5 unit=km/h
